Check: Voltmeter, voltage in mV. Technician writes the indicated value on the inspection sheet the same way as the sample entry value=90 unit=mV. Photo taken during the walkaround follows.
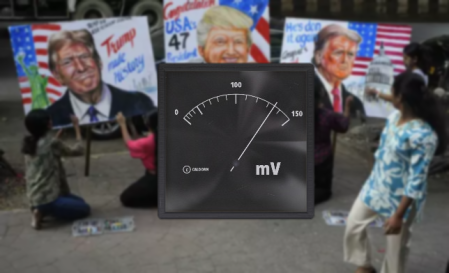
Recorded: value=135 unit=mV
